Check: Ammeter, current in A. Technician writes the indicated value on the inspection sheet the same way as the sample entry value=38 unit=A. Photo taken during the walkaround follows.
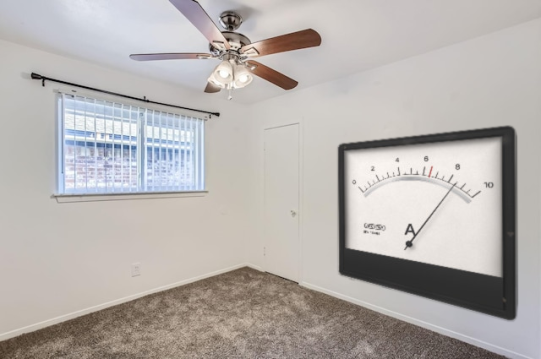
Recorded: value=8.5 unit=A
